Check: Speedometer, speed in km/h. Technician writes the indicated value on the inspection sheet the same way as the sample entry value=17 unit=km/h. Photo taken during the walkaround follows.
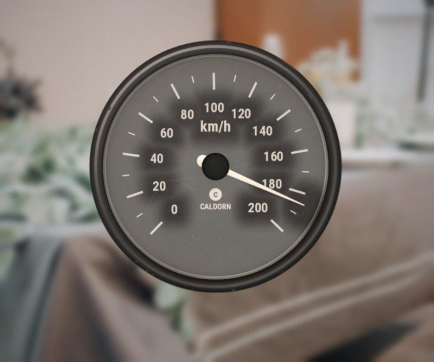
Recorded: value=185 unit=km/h
